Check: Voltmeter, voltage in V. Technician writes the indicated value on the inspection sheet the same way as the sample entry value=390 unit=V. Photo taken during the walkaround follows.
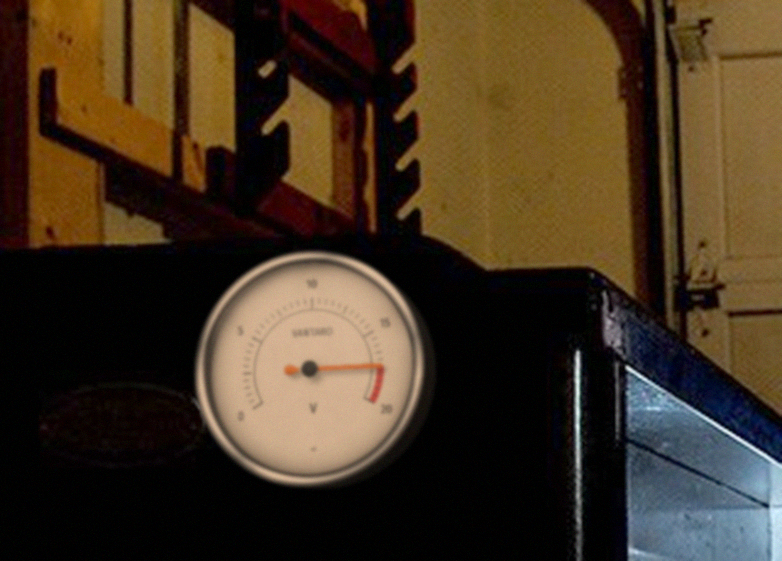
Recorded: value=17.5 unit=V
